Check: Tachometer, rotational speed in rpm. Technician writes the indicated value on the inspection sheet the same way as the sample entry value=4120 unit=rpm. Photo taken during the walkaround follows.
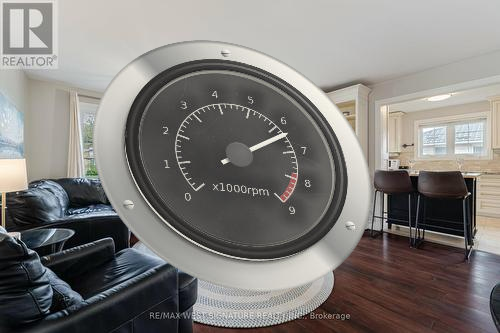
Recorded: value=6400 unit=rpm
